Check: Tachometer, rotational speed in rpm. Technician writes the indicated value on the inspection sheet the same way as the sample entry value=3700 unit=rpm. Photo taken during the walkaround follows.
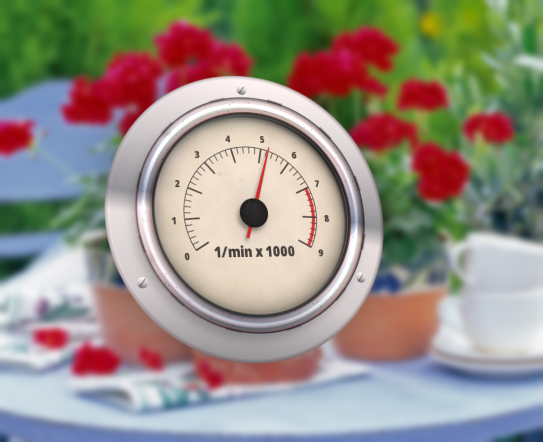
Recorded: value=5200 unit=rpm
